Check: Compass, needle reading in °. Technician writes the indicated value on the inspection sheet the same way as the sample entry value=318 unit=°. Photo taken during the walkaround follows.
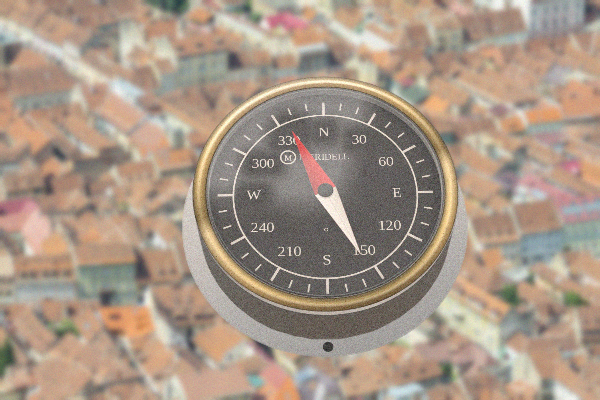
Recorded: value=335 unit=°
